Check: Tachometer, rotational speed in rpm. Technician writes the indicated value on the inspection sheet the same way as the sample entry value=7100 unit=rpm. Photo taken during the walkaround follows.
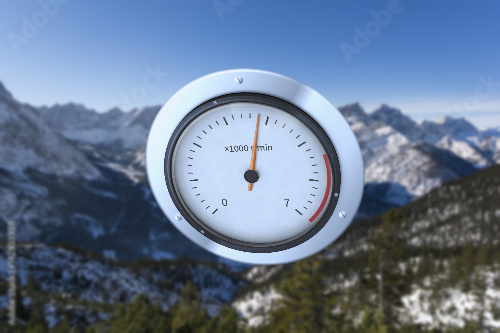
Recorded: value=3800 unit=rpm
